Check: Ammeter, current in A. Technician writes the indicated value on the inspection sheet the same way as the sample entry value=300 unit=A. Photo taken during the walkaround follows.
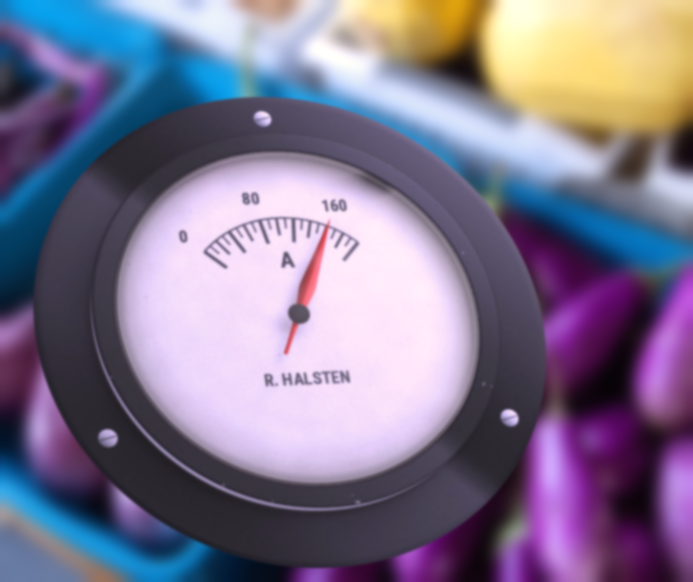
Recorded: value=160 unit=A
